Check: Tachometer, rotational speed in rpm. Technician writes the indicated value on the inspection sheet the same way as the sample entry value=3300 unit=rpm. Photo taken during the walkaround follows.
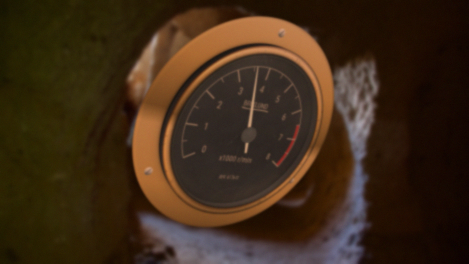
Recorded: value=3500 unit=rpm
